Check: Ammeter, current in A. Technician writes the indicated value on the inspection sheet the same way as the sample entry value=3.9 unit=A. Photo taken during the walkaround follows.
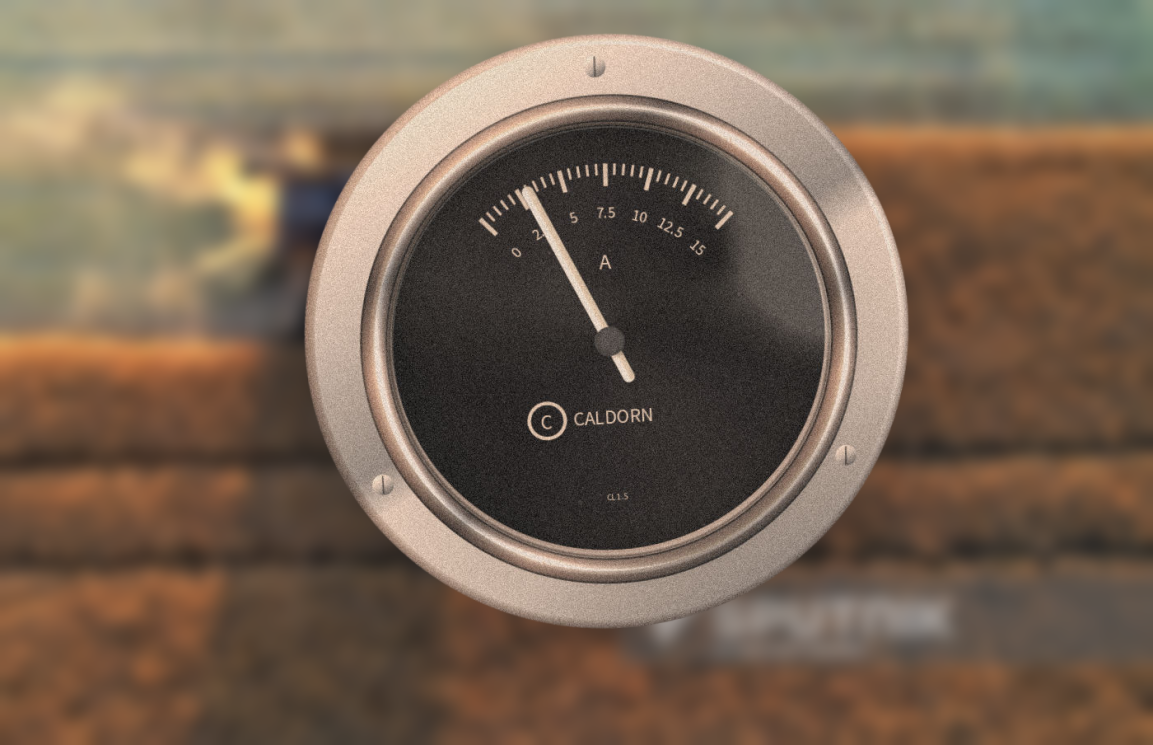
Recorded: value=3 unit=A
